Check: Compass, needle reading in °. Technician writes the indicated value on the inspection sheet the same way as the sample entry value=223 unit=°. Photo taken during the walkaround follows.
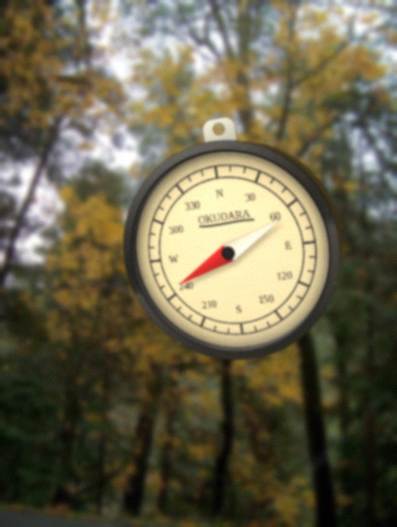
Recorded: value=245 unit=°
